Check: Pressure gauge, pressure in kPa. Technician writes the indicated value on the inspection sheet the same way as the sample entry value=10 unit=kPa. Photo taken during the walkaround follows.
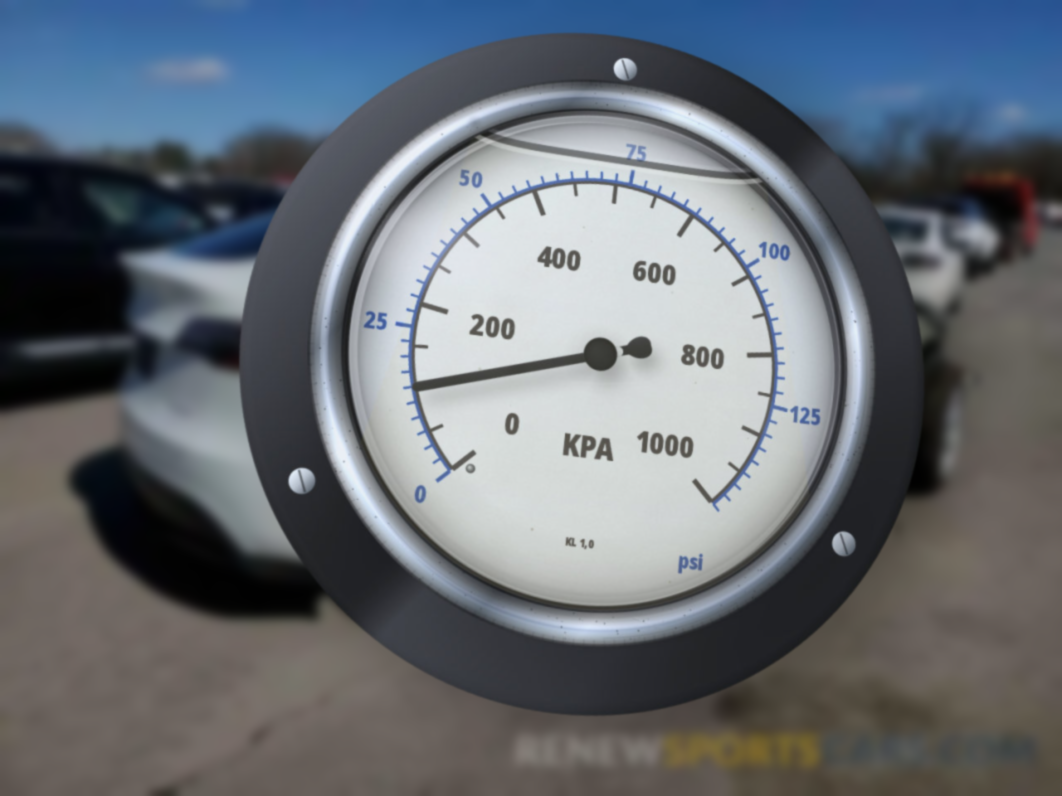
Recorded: value=100 unit=kPa
